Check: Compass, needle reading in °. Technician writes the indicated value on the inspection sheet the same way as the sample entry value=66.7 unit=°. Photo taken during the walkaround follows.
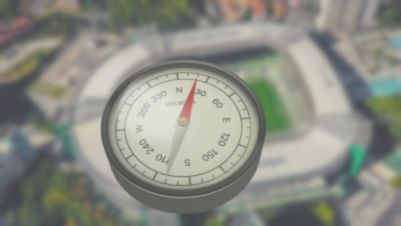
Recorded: value=20 unit=°
